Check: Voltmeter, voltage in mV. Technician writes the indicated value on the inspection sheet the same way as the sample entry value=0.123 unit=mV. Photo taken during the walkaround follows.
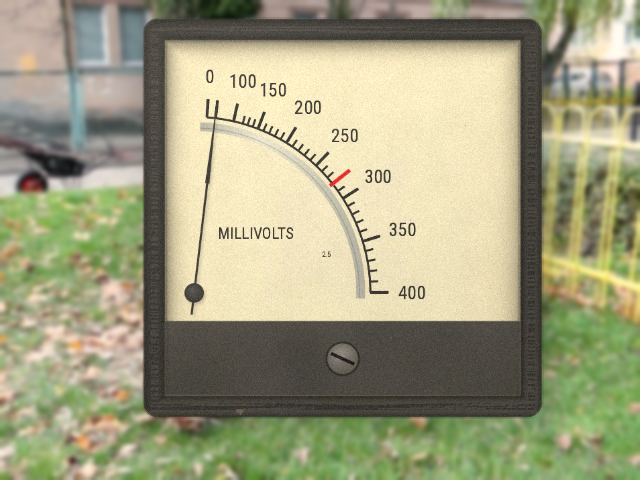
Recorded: value=50 unit=mV
